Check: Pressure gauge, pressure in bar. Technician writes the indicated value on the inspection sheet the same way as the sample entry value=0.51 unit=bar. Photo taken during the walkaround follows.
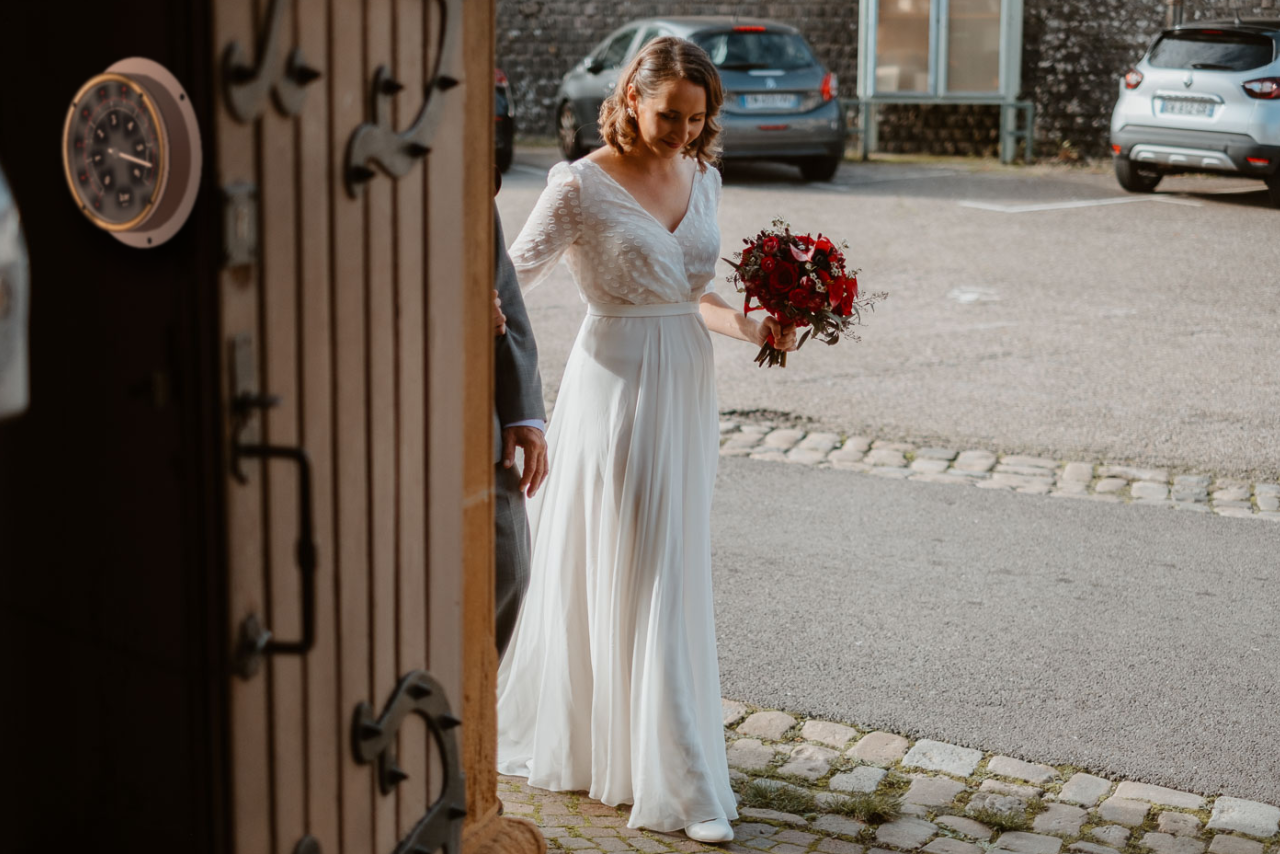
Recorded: value=5.5 unit=bar
